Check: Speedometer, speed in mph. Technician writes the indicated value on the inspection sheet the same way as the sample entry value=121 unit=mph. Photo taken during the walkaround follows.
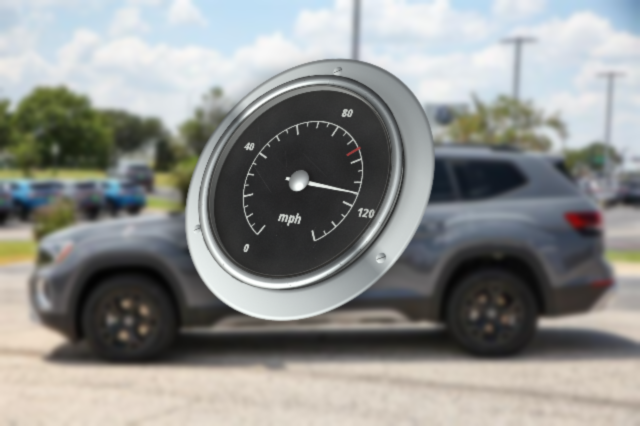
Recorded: value=115 unit=mph
